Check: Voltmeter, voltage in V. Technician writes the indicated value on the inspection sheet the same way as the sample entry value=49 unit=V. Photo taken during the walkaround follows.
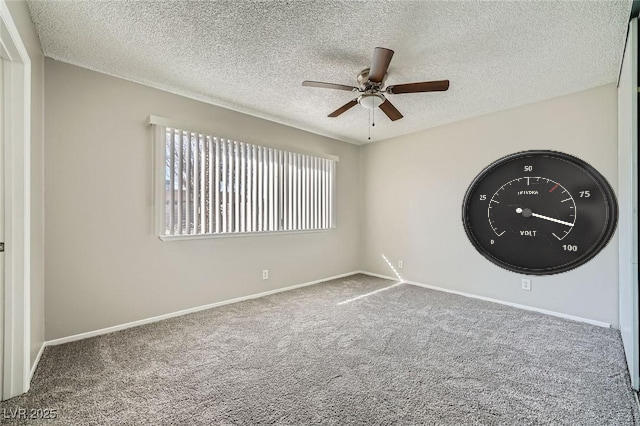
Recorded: value=90 unit=V
